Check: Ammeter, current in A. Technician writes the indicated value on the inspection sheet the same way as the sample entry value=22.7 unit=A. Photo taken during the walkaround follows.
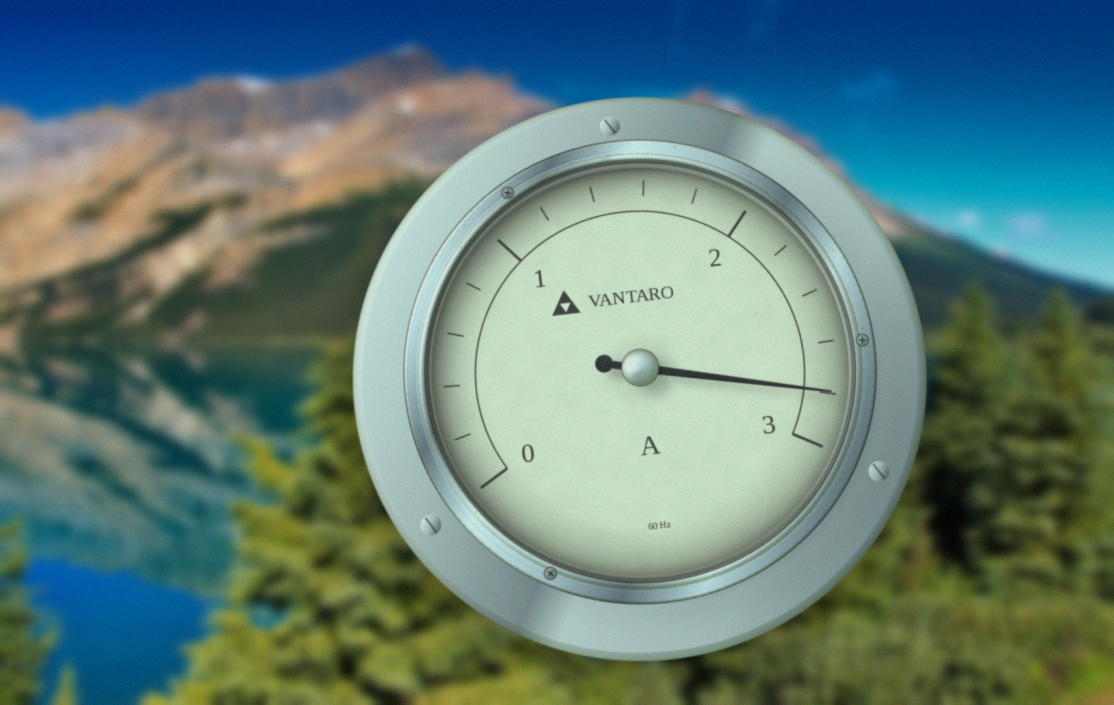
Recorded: value=2.8 unit=A
